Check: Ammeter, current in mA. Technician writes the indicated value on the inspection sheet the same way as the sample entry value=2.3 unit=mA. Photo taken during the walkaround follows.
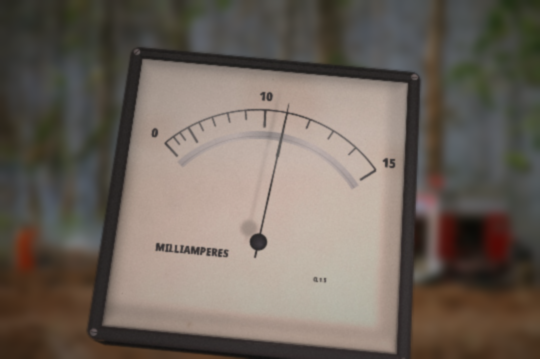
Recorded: value=11 unit=mA
